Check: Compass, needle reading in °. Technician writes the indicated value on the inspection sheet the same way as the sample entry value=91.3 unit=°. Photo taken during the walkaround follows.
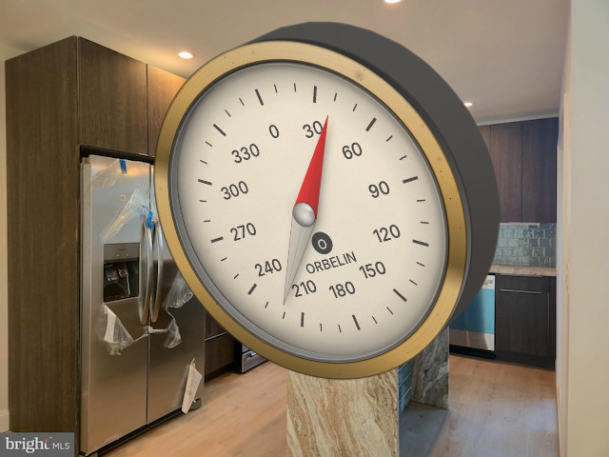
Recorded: value=40 unit=°
